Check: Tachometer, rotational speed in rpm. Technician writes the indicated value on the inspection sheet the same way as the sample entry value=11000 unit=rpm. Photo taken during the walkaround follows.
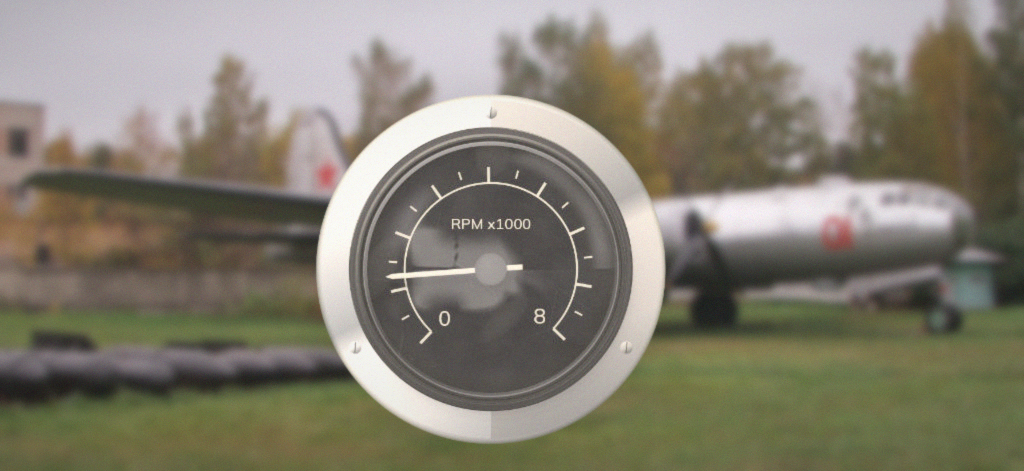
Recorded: value=1250 unit=rpm
